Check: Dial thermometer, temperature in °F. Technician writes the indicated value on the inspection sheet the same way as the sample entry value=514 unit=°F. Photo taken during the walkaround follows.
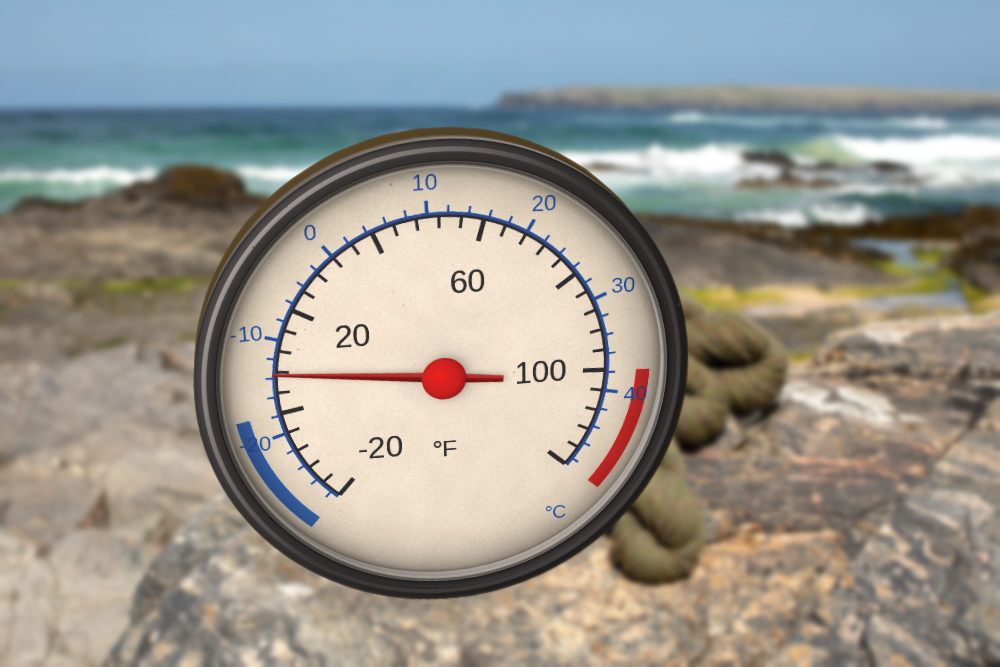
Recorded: value=8 unit=°F
